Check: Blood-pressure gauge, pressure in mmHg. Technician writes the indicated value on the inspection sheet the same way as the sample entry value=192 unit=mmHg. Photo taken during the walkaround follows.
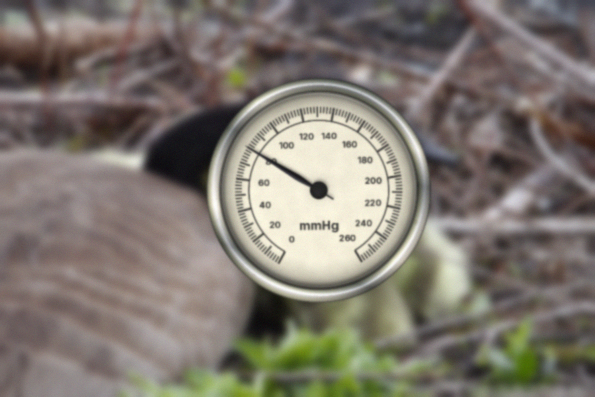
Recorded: value=80 unit=mmHg
